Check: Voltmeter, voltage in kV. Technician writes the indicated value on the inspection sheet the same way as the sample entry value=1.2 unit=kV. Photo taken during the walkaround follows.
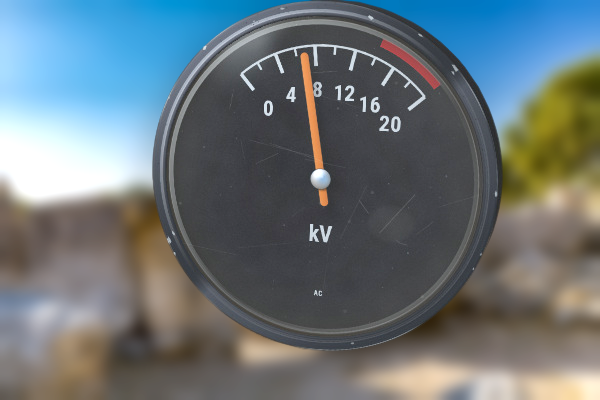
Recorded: value=7 unit=kV
